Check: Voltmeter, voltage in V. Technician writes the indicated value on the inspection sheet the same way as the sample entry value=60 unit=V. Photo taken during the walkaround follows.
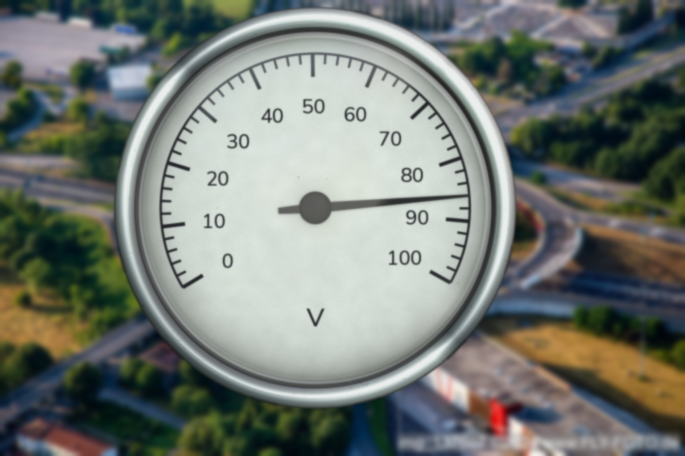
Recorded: value=86 unit=V
